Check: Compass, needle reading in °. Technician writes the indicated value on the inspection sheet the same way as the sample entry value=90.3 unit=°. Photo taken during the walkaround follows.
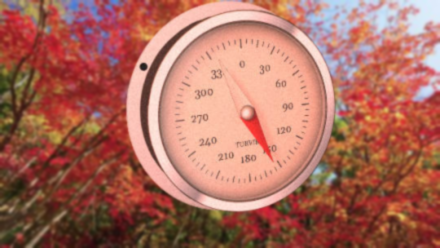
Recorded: value=155 unit=°
